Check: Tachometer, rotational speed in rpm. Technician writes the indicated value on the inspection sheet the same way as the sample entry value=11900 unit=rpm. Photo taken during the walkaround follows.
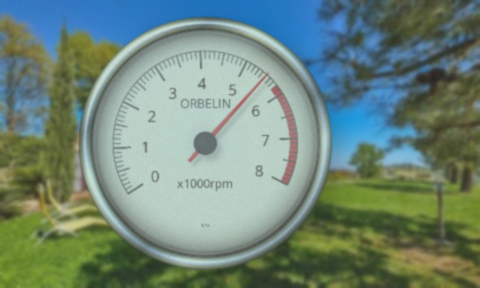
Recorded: value=5500 unit=rpm
